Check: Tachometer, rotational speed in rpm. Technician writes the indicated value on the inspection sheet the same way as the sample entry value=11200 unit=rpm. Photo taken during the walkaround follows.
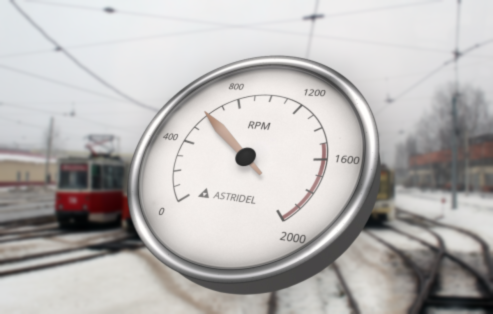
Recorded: value=600 unit=rpm
